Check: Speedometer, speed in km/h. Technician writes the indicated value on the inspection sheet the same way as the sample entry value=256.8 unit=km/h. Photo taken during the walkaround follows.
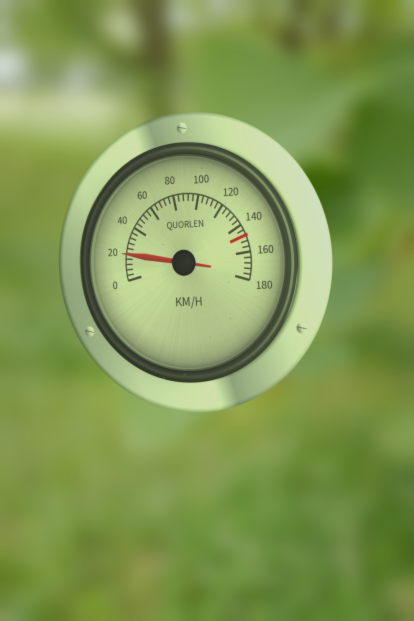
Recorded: value=20 unit=km/h
